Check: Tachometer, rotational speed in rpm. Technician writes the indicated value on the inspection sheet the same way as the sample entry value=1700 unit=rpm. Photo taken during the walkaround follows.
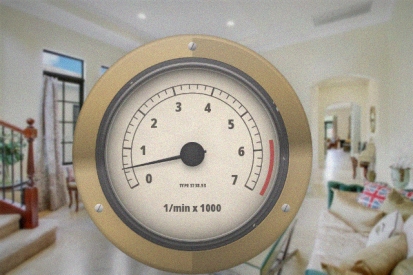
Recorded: value=500 unit=rpm
